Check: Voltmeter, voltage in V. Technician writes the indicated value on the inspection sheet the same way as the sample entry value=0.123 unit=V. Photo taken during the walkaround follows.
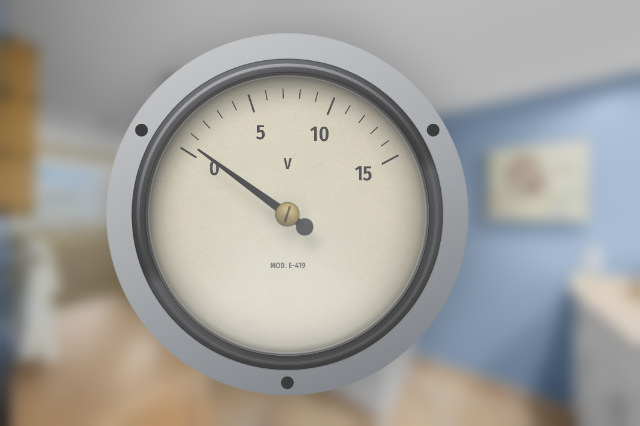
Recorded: value=0.5 unit=V
